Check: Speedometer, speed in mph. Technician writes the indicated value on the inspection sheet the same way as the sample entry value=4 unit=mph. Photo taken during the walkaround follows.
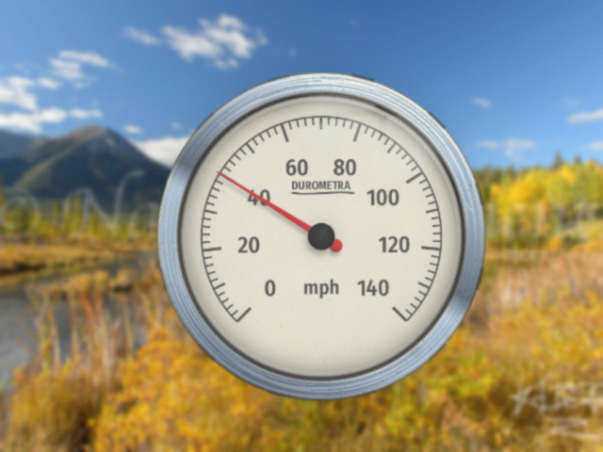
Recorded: value=40 unit=mph
